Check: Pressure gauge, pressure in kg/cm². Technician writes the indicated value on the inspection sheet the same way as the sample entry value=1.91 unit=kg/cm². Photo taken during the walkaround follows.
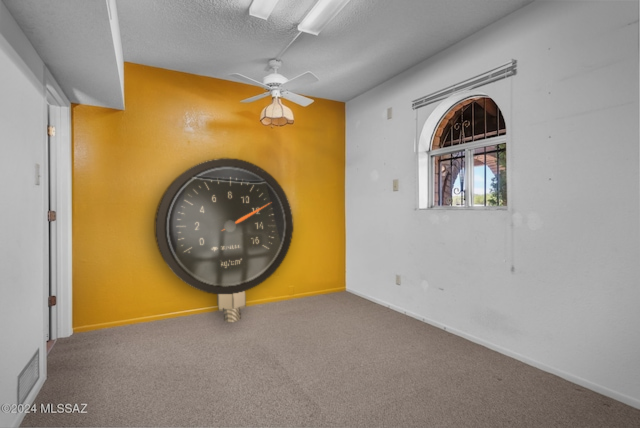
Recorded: value=12 unit=kg/cm²
